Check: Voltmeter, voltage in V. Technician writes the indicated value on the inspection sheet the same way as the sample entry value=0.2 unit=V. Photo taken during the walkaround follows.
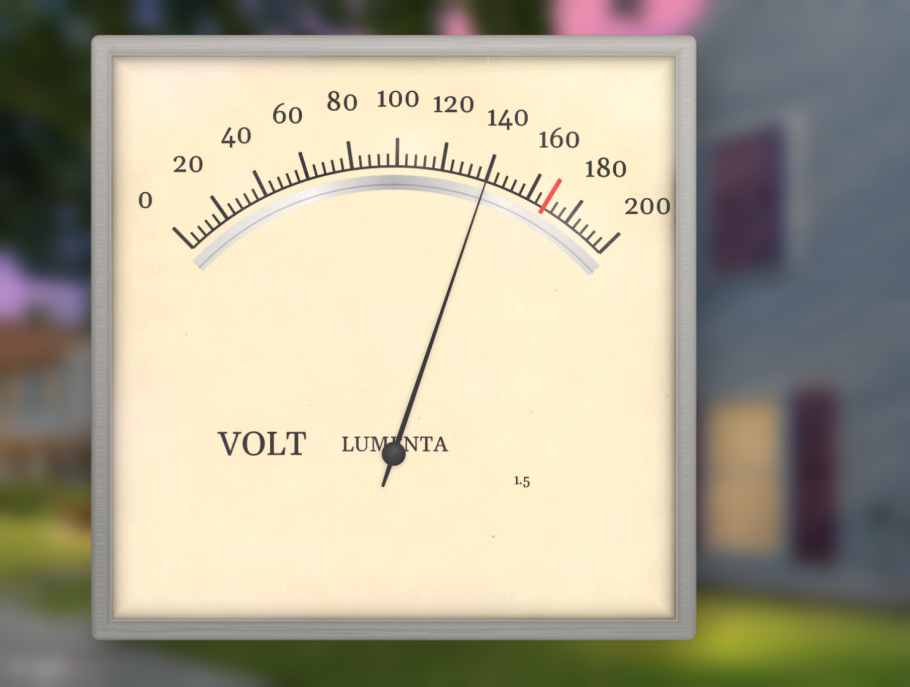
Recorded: value=140 unit=V
